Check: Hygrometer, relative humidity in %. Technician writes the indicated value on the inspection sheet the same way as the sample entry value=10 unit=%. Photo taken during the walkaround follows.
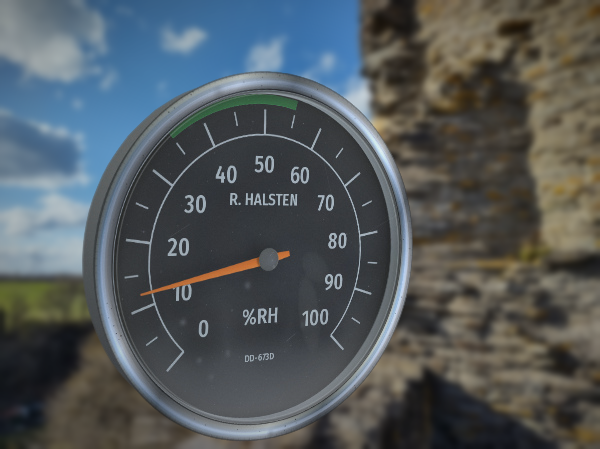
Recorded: value=12.5 unit=%
